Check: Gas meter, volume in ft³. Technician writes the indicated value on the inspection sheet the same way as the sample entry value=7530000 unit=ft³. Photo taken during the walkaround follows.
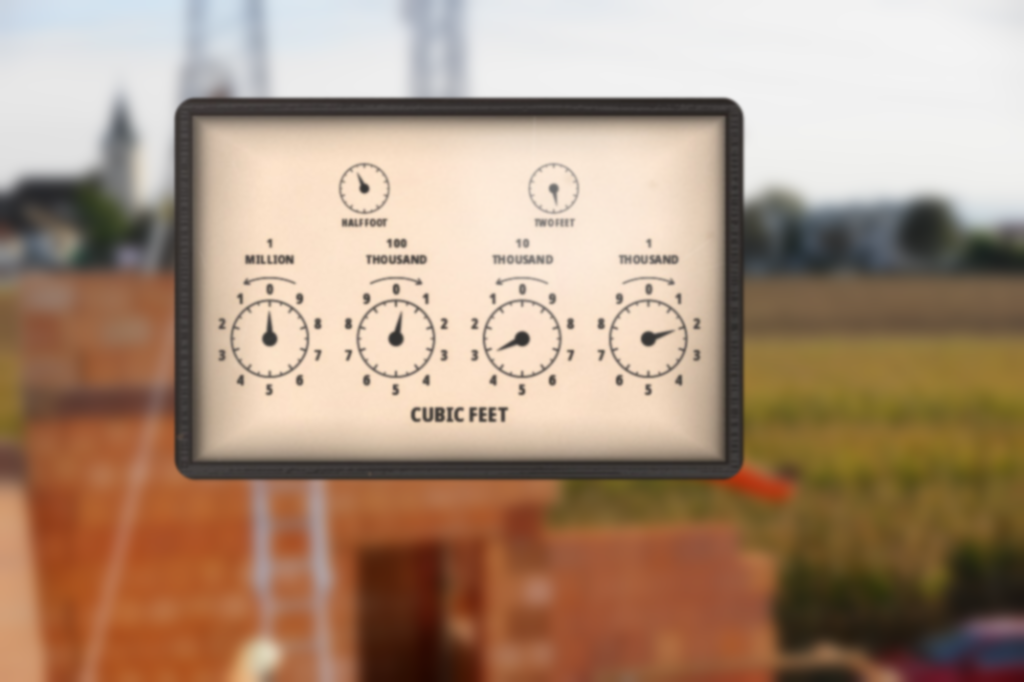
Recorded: value=3200 unit=ft³
